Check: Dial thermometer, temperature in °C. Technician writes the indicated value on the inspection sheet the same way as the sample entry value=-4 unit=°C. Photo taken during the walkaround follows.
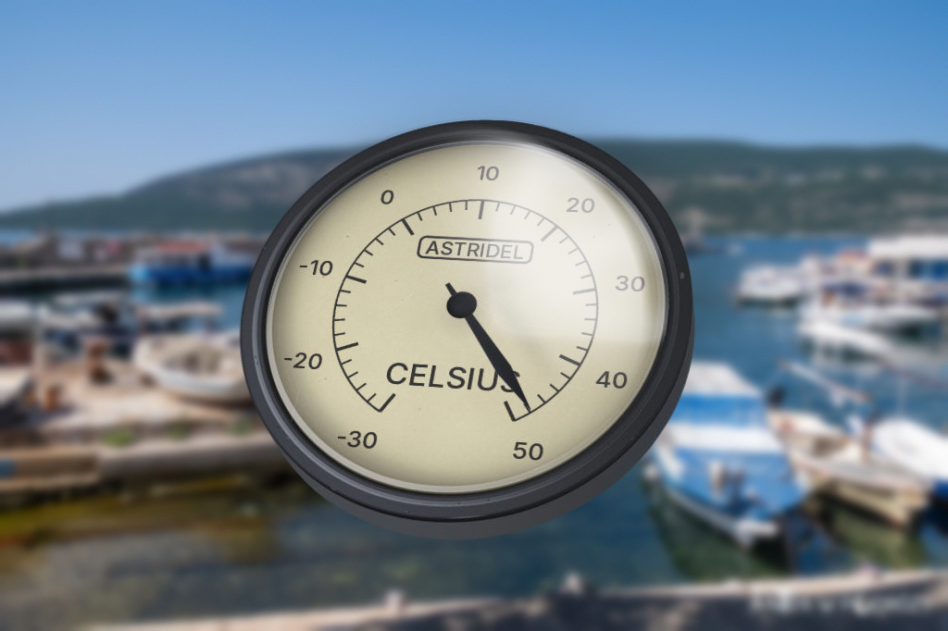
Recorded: value=48 unit=°C
